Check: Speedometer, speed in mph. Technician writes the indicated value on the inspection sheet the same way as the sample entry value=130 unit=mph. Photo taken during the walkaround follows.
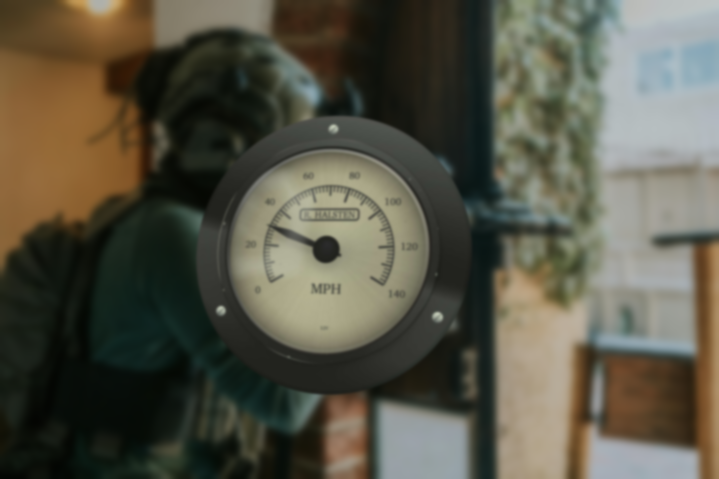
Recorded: value=30 unit=mph
